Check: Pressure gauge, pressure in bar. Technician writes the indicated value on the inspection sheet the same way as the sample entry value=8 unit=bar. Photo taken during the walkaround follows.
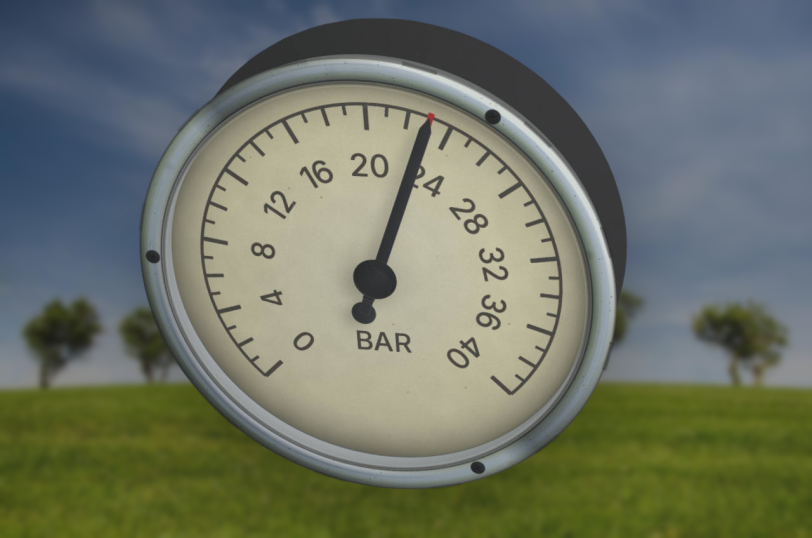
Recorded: value=23 unit=bar
